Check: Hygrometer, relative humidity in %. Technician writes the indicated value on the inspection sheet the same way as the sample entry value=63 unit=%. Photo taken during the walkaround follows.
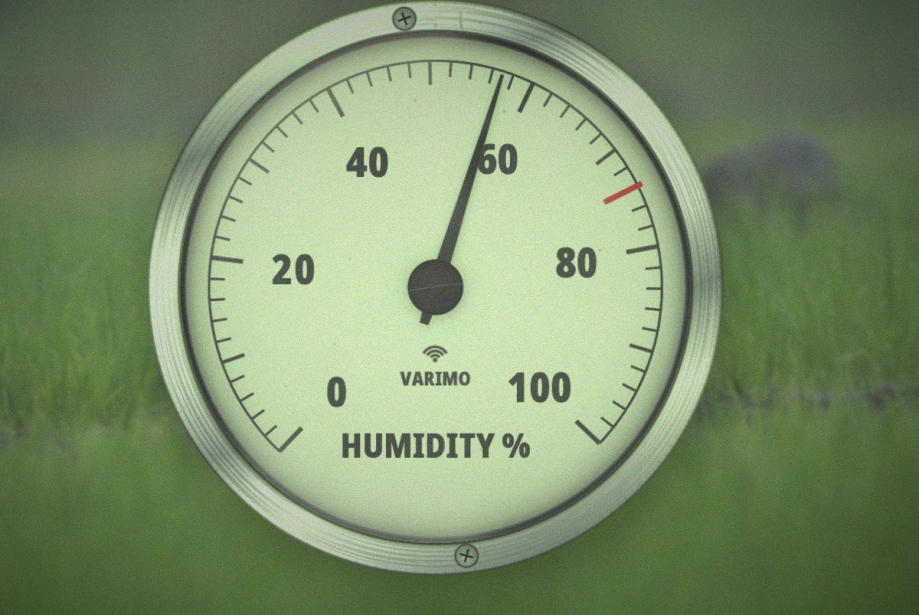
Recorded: value=57 unit=%
